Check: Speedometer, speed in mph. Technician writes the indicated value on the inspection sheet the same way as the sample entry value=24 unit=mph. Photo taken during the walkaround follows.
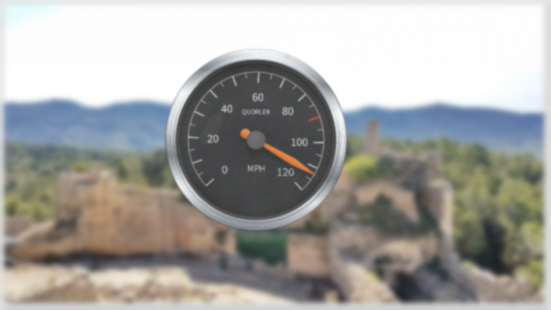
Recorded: value=112.5 unit=mph
